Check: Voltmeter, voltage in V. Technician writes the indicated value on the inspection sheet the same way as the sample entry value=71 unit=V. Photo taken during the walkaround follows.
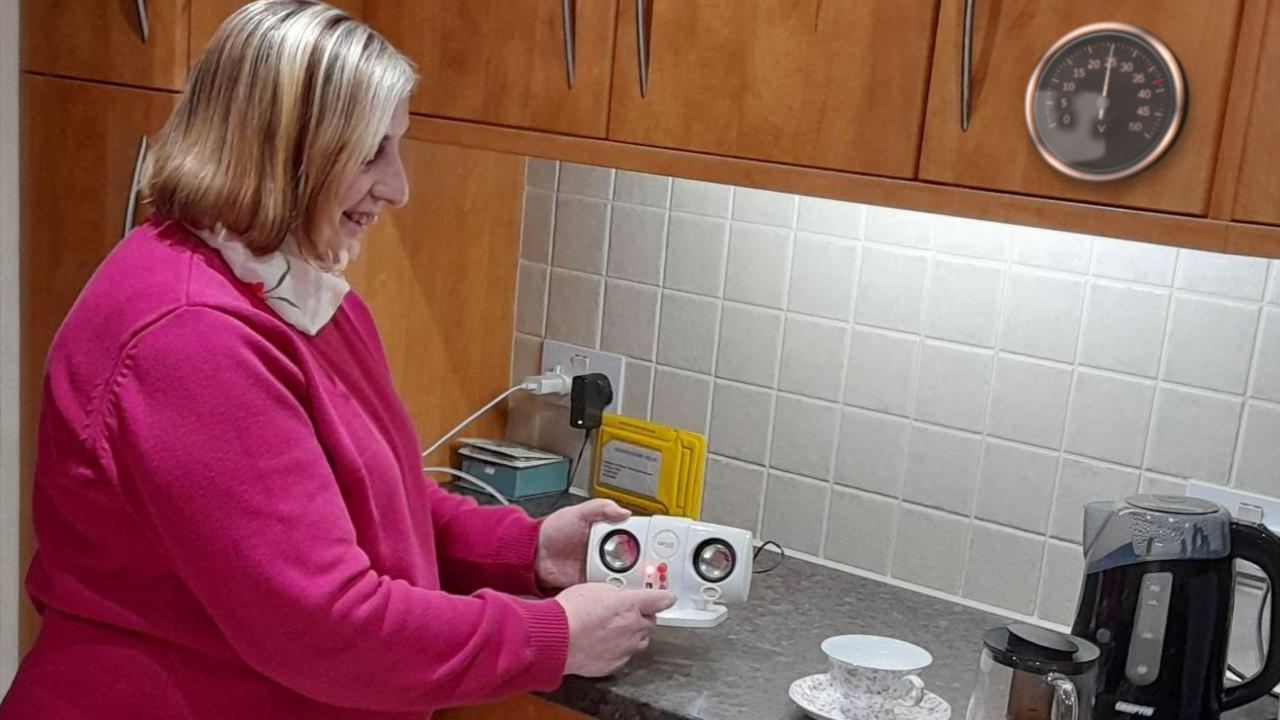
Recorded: value=25 unit=V
